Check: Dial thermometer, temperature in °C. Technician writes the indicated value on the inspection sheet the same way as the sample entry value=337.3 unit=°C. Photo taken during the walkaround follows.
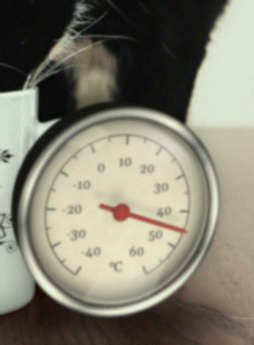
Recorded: value=45 unit=°C
